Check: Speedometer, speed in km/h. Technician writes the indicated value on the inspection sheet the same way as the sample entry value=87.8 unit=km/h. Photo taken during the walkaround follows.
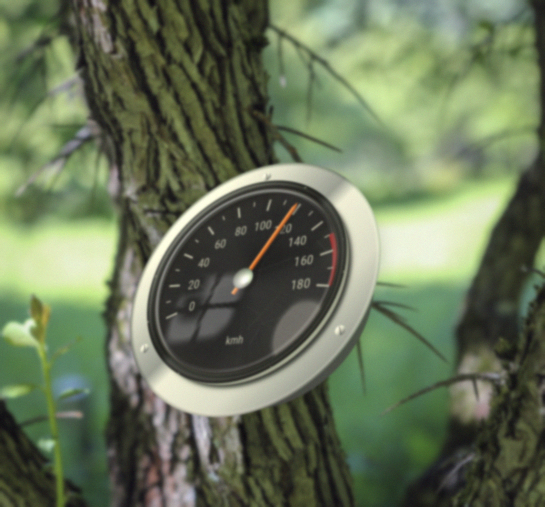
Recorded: value=120 unit=km/h
